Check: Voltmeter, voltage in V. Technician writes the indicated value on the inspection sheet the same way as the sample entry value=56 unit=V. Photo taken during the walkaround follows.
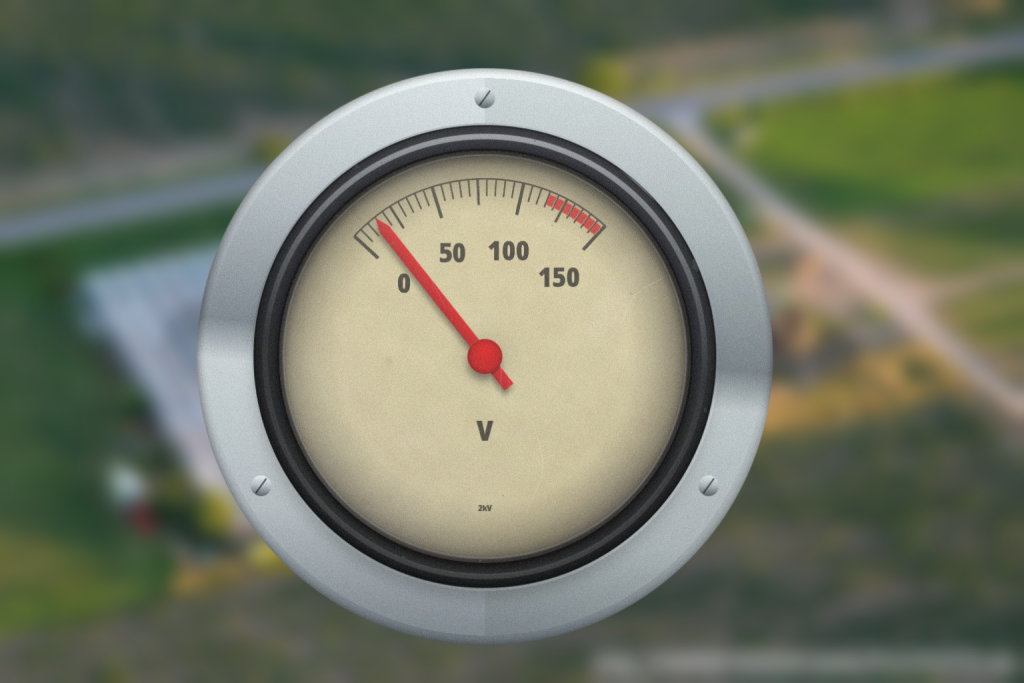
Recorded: value=15 unit=V
